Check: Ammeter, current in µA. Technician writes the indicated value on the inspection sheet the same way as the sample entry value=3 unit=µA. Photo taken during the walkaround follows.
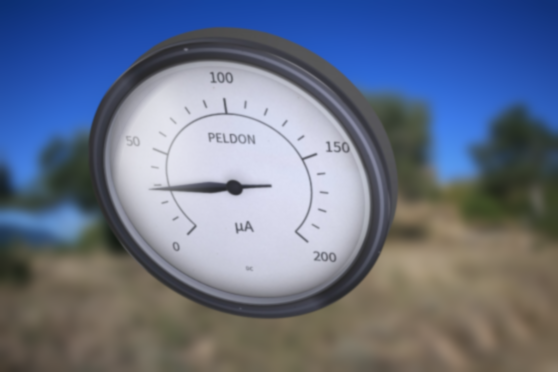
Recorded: value=30 unit=µA
